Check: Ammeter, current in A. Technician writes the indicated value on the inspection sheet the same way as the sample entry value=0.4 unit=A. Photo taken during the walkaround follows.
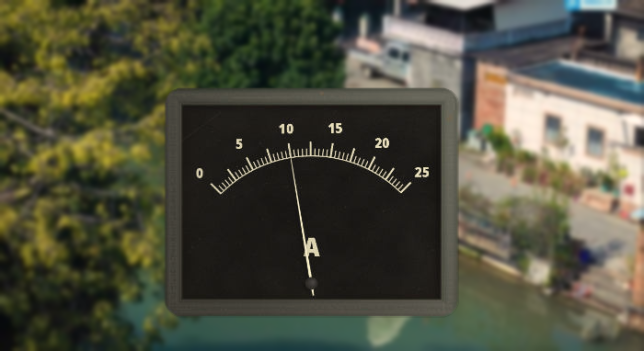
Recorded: value=10 unit=A
